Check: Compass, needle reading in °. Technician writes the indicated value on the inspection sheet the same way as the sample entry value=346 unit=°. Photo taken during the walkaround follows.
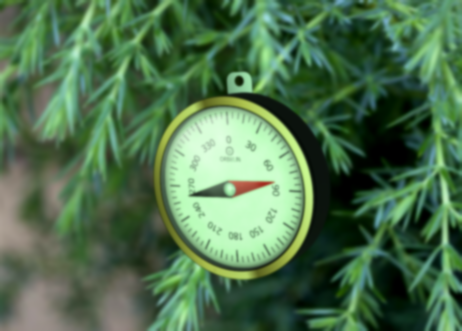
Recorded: value=80 unit=°
